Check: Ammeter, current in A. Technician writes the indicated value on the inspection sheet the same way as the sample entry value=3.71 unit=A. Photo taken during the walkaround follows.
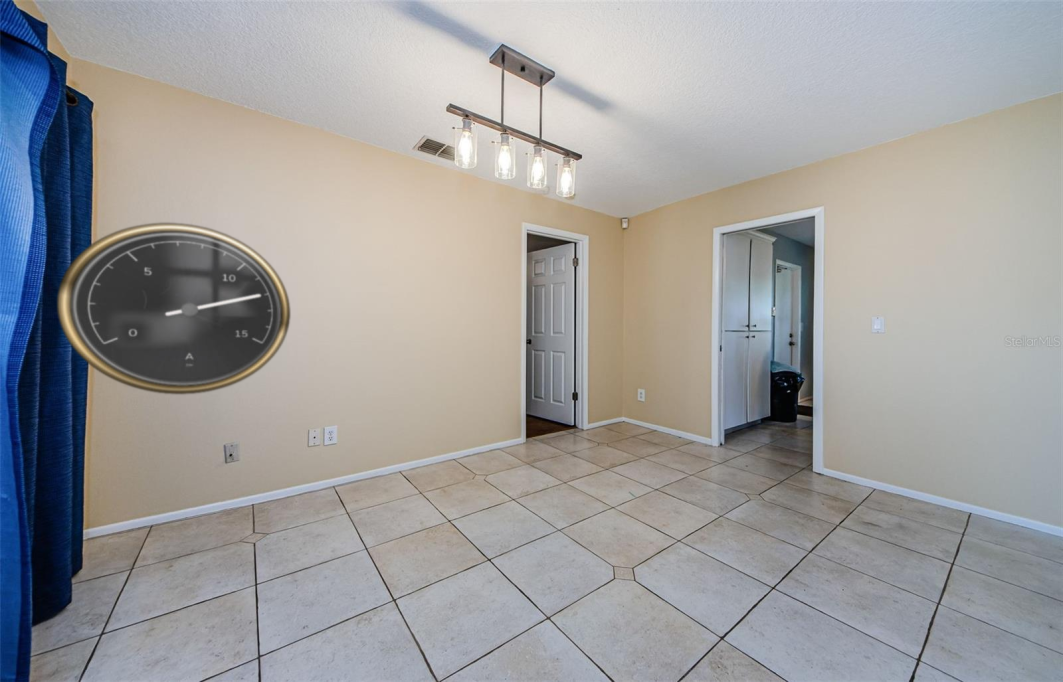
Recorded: value=12 unit=A
